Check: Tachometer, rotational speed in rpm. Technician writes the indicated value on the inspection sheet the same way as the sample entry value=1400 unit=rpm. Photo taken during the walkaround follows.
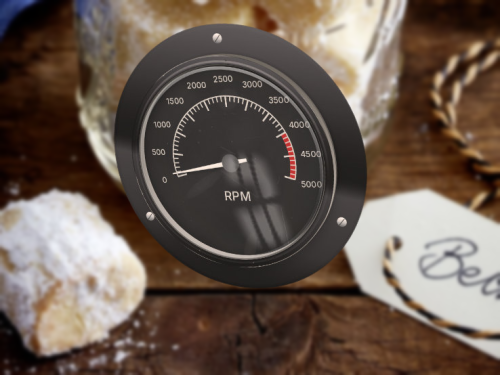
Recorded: value=100 unit=rpm
